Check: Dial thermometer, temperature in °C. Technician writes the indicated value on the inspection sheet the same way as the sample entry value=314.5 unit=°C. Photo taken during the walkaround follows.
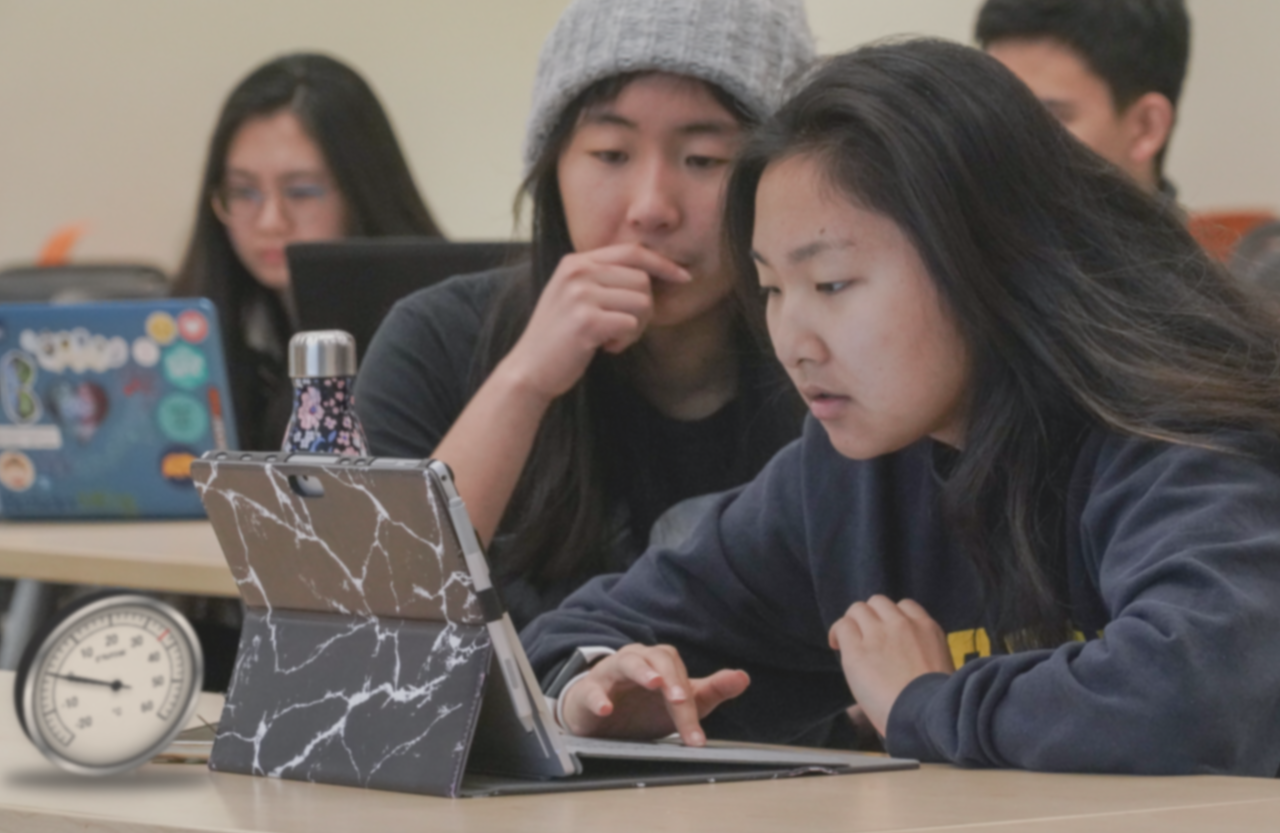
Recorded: value=0 unit=°C
